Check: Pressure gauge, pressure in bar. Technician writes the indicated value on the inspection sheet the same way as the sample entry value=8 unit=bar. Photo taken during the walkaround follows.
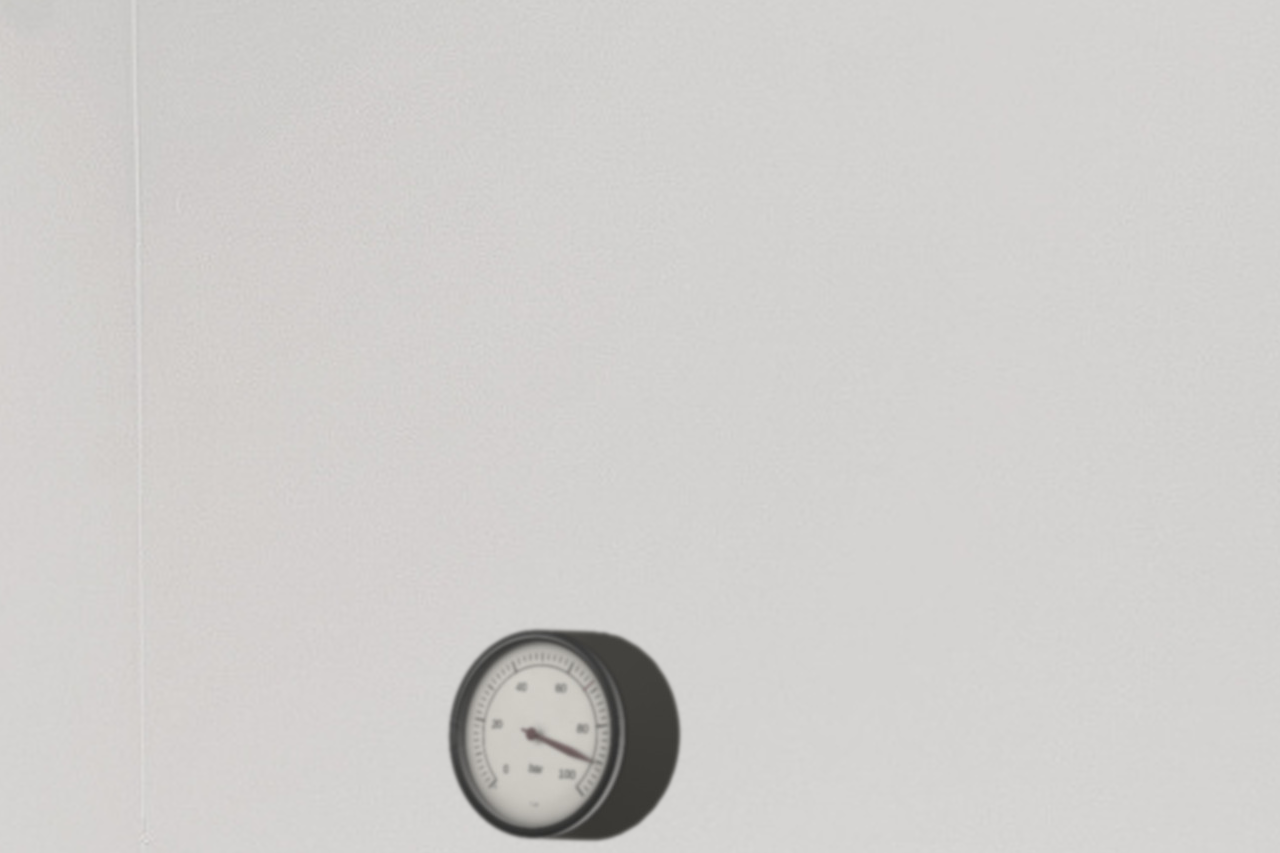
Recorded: value=90 unit=bar
